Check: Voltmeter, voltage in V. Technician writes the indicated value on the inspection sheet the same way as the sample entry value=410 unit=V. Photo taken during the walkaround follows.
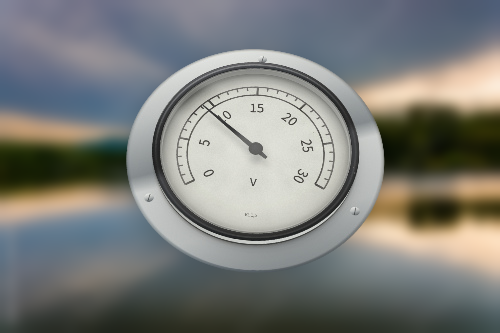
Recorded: value=9 unit=V
